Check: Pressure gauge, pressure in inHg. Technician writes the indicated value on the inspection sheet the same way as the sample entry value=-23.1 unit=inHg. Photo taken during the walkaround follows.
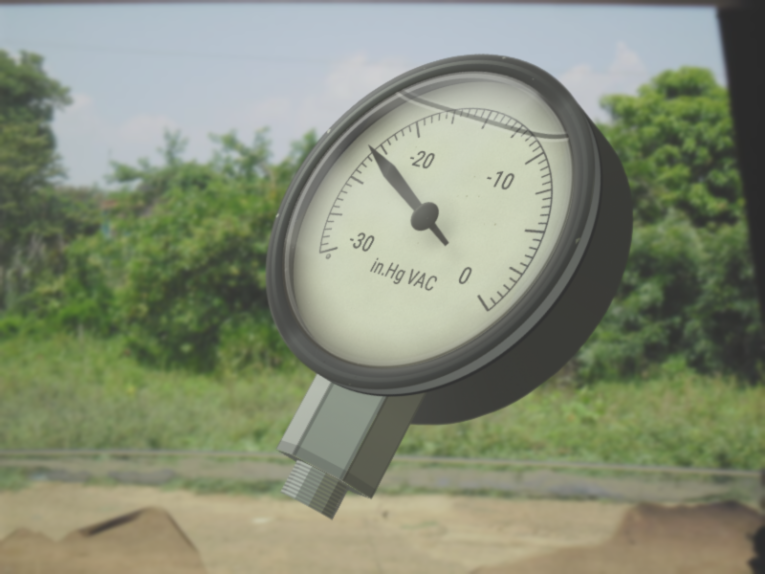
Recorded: value=-23 unit=inHg
